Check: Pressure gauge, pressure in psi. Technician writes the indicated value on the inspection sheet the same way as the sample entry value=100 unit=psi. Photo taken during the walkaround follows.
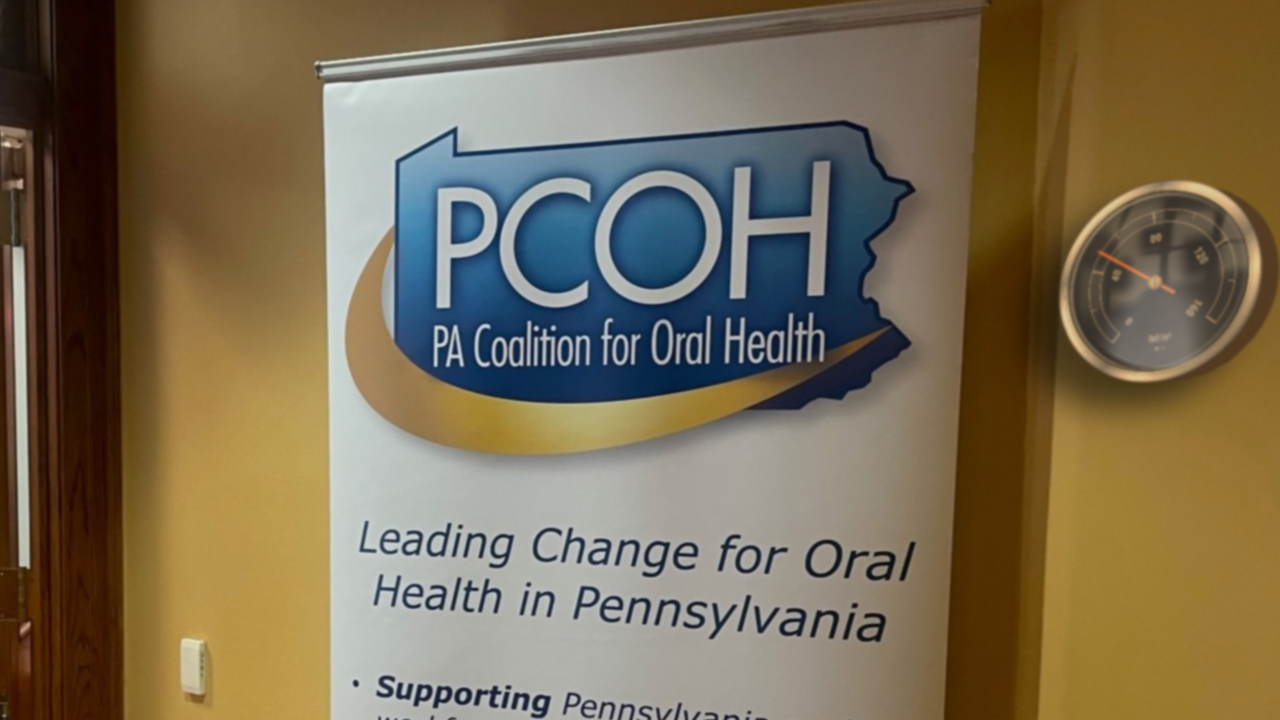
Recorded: value=50 unit=psi
